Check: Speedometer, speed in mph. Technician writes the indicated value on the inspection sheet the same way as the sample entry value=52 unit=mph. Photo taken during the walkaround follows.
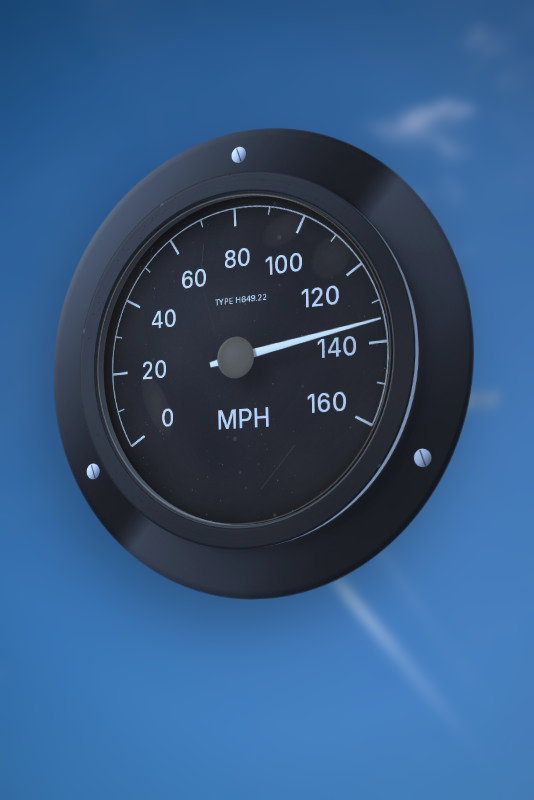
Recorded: value=135 unit=mph
